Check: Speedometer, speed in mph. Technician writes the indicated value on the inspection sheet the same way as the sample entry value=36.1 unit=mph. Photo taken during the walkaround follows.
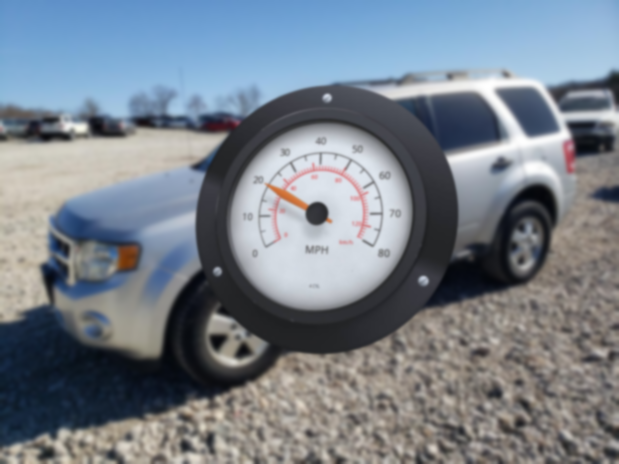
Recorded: value=20 unit=mph
